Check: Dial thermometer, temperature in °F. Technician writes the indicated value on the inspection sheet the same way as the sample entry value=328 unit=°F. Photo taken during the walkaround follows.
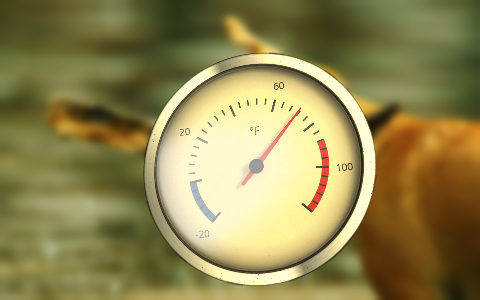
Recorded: value=72 unit=°F
